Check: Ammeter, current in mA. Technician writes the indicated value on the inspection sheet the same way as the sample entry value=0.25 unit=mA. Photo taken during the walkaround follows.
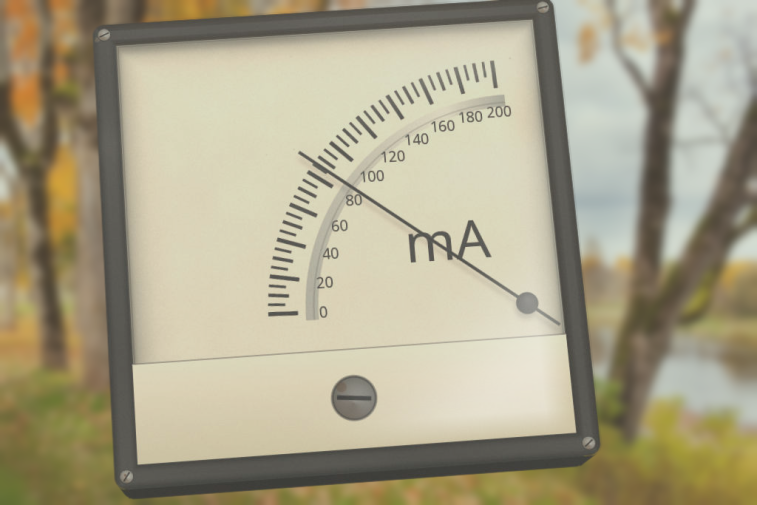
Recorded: value=85 unit=mA
